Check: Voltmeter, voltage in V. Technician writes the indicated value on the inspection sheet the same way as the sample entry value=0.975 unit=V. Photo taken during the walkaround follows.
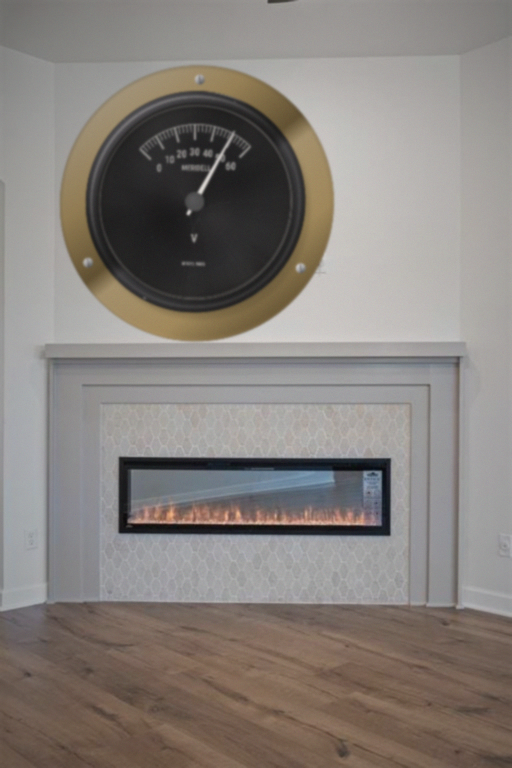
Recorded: value=50 unit=V
